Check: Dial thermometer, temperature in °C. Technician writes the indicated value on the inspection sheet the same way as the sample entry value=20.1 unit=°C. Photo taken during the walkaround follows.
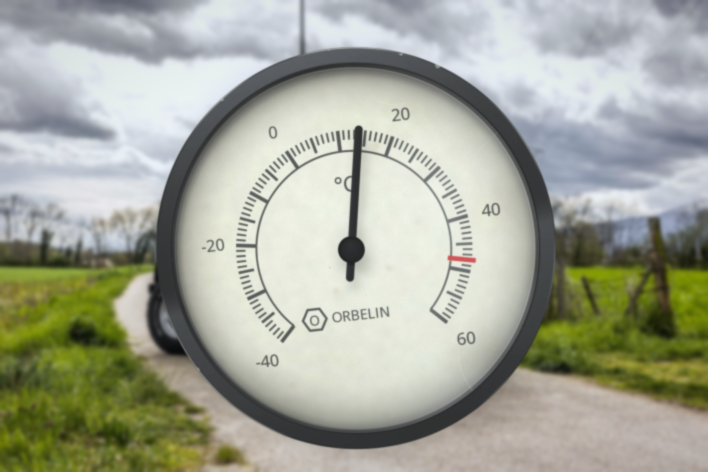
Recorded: value=14 unit=°C
